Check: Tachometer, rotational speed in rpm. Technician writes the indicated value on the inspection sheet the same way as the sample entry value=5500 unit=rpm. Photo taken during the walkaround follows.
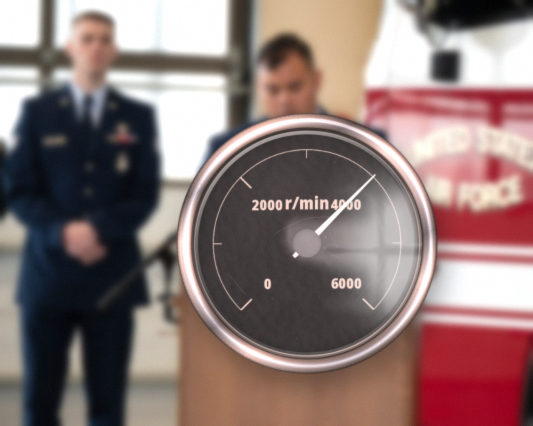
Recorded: value=4000 unit=rpm
